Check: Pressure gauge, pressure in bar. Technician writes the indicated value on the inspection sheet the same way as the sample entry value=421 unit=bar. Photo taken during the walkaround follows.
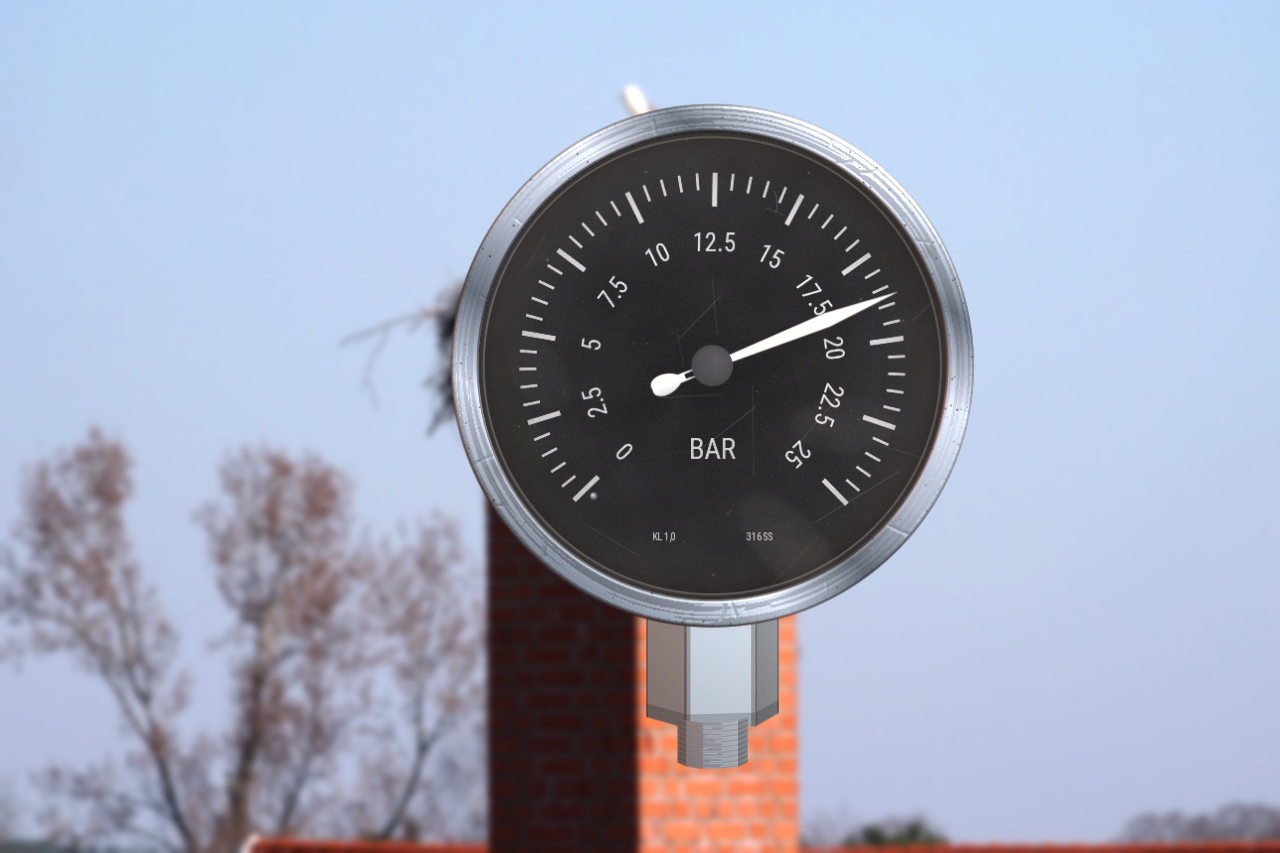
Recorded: value=18.75 unit=bar
